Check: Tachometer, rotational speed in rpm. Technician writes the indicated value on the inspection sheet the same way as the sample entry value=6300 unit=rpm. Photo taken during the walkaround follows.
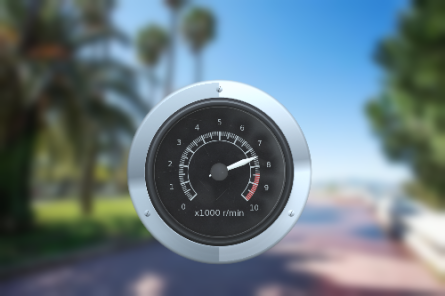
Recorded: value=7500 unit=rpm
